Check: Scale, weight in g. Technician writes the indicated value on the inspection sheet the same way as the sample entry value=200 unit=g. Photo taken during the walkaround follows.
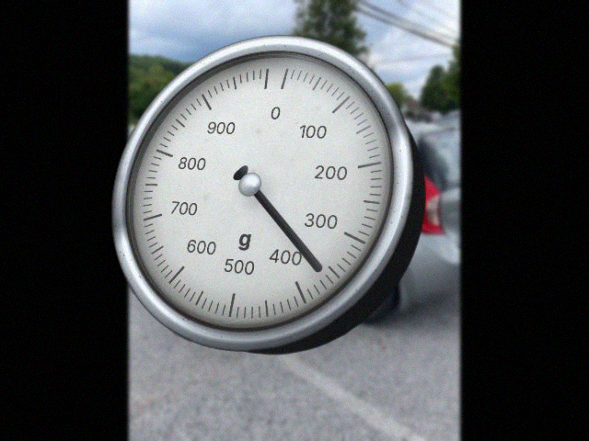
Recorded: value=360 unit=g
